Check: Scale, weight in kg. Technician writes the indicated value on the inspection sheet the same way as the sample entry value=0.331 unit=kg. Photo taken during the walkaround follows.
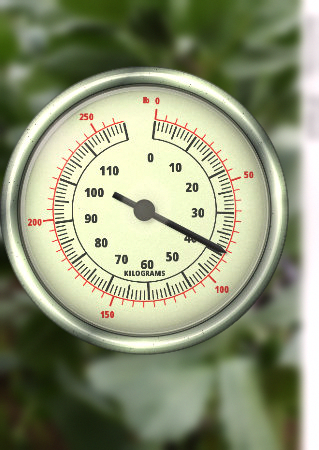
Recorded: value=39 unit=kg
